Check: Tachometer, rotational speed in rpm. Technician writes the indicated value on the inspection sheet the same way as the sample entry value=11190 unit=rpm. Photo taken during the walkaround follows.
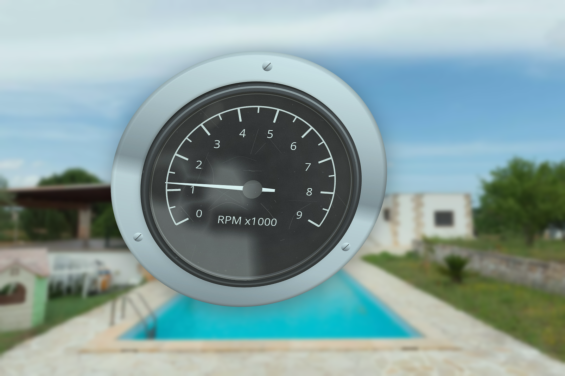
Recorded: value=1250 unit=rpm
